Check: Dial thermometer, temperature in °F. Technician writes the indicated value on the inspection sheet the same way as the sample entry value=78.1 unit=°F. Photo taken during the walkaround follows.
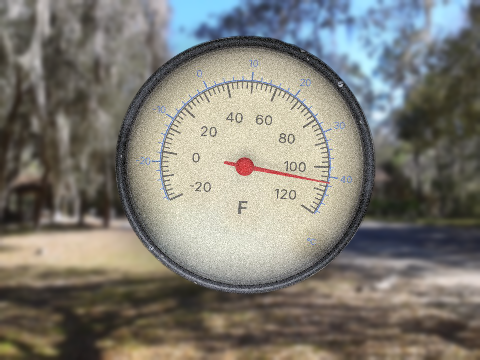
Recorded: value=106 unit=°F
